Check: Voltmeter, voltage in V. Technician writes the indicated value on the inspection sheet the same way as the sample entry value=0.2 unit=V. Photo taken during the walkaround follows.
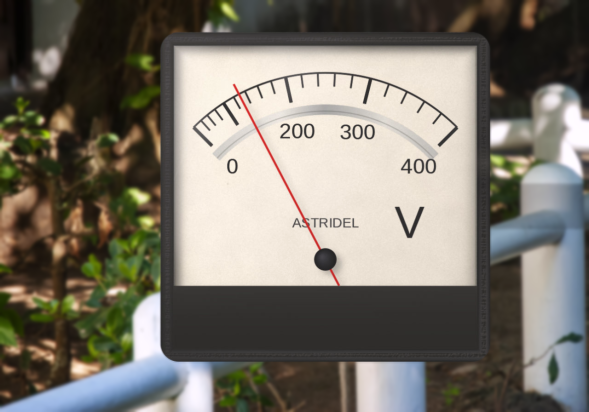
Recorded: value=130 unit=V
